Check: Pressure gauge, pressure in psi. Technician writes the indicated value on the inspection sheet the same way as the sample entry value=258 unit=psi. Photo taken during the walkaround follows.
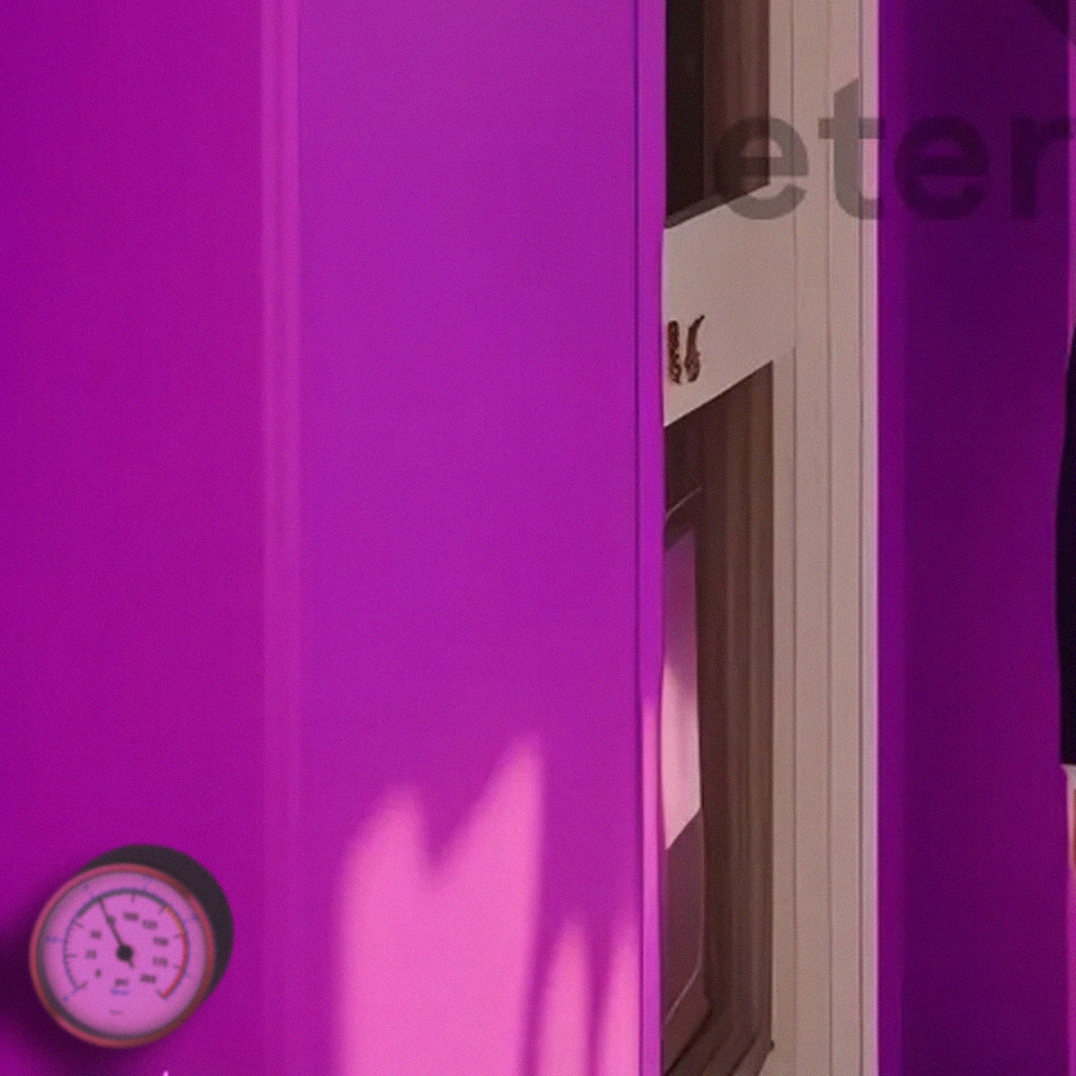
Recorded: value=75 unit=psi
